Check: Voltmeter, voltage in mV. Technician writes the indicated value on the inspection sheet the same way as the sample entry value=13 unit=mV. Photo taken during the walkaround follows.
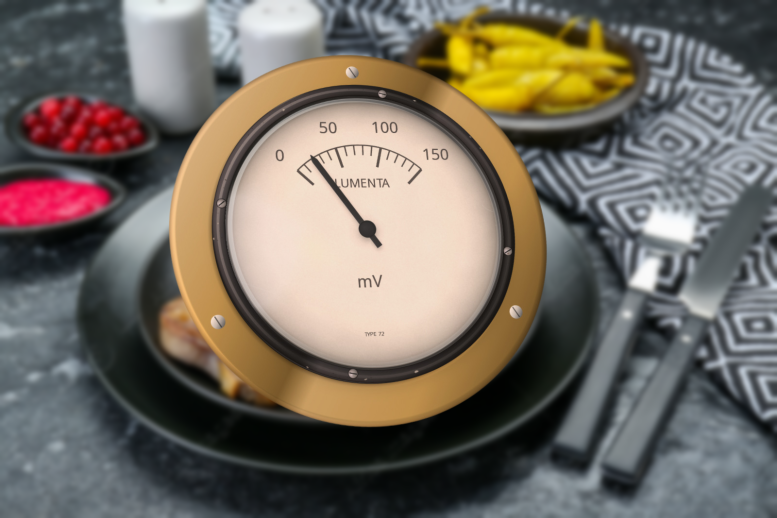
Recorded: value=20 unit=mV
